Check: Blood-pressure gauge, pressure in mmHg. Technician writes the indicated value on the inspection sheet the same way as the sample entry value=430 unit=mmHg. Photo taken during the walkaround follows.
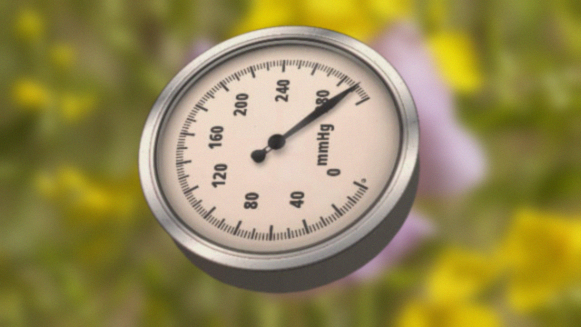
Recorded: value=290 unit=mmHg
